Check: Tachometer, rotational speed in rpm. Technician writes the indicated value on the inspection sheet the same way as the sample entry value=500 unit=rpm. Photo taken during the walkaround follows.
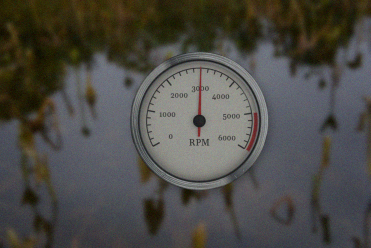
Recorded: value=3000 unit=rpm
